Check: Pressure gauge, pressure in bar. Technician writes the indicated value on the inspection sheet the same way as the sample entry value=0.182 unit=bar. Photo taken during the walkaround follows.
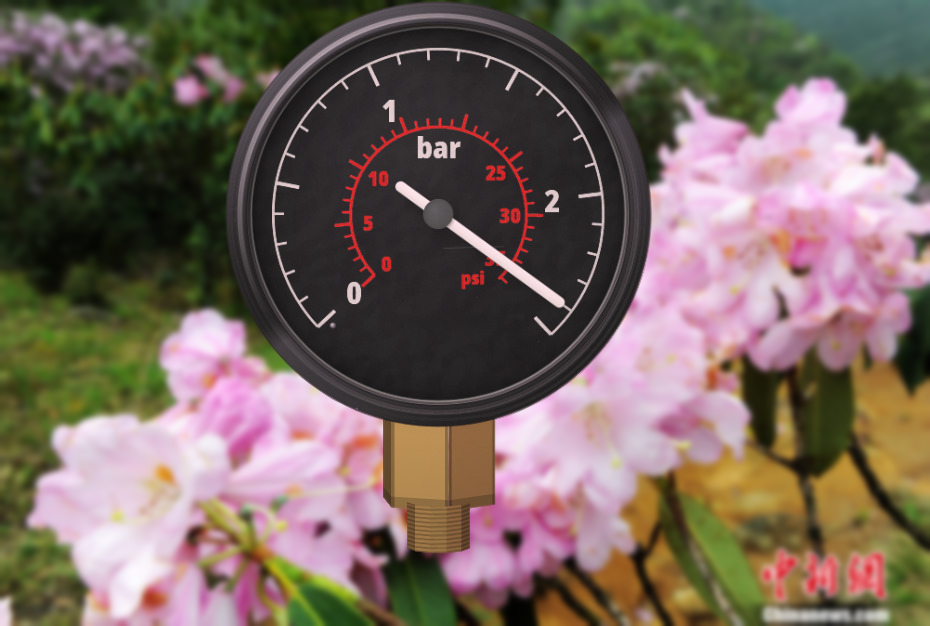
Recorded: value=2.4 unit=bar
